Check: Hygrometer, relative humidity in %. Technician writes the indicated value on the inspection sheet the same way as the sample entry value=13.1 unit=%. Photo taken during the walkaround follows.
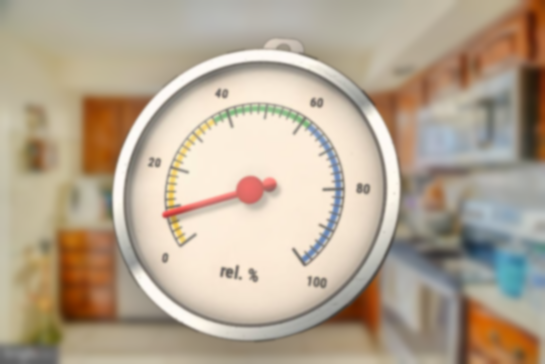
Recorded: value=8 unit=%
